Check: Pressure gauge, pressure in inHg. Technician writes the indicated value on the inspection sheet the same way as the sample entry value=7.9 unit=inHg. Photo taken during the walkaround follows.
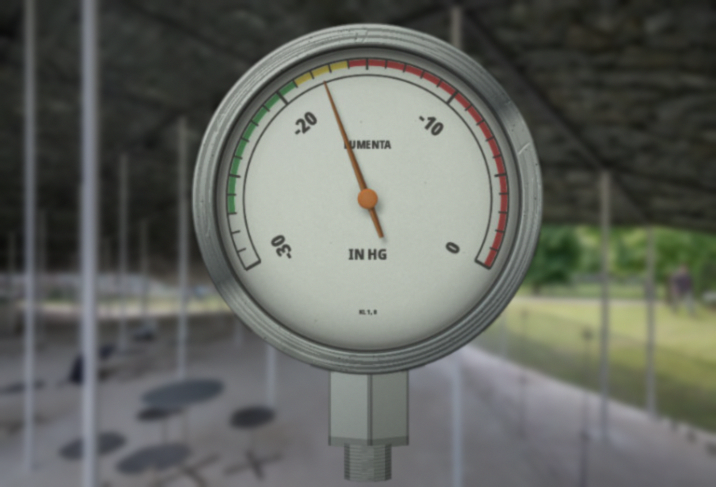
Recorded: value=-17.5 unit=inHg
